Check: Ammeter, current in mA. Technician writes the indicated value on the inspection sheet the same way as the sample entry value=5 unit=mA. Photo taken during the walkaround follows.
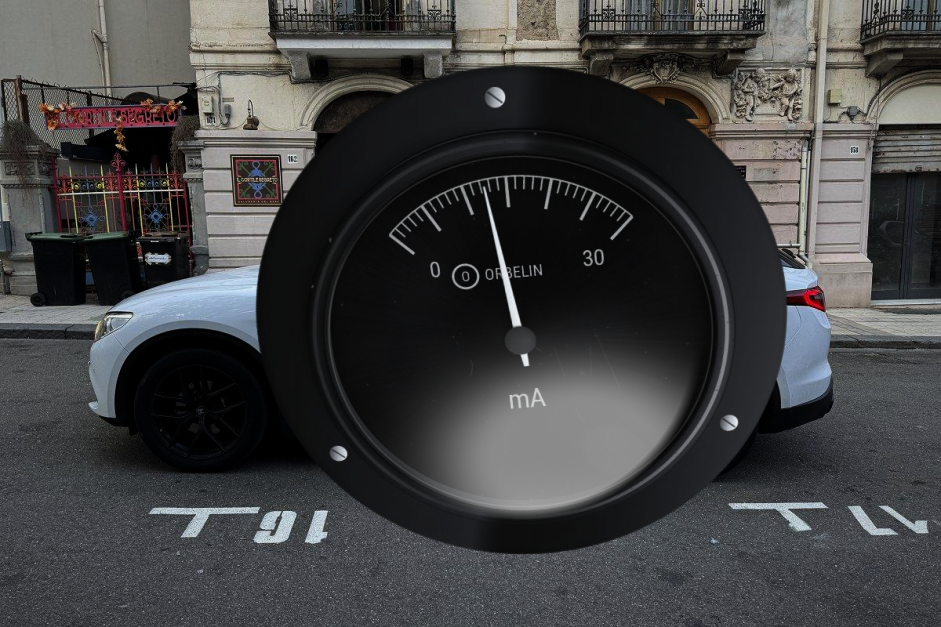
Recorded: value=12.5 unit=mA
